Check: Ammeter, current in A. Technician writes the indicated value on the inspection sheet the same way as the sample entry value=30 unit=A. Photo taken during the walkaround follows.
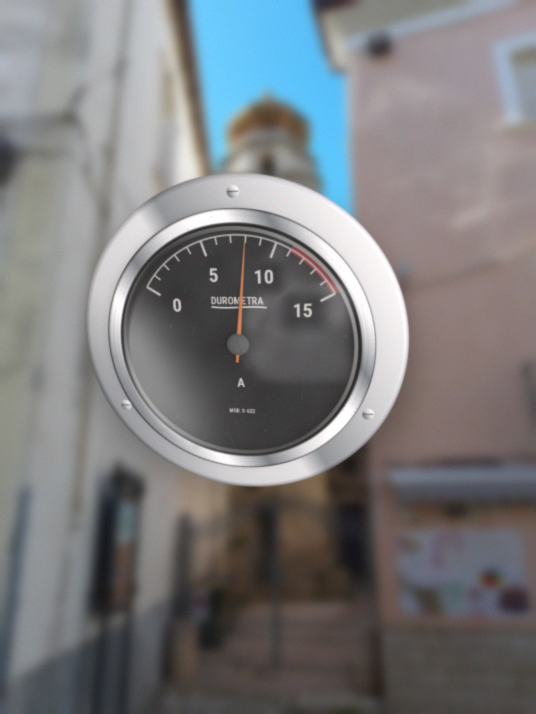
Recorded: value=8 unit=A
